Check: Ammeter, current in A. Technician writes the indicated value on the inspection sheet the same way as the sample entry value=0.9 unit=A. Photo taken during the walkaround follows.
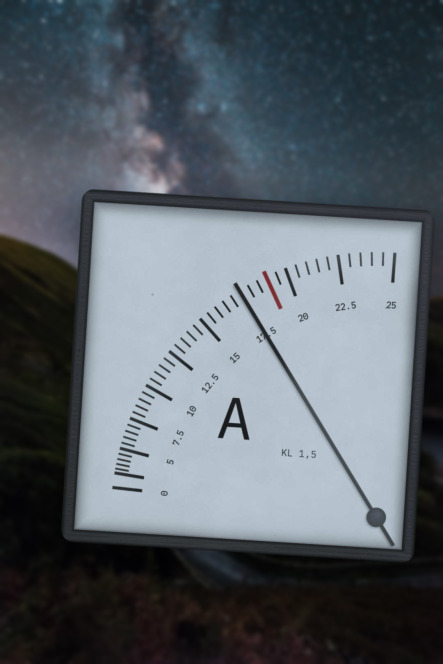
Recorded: value=17.5 unit=A
